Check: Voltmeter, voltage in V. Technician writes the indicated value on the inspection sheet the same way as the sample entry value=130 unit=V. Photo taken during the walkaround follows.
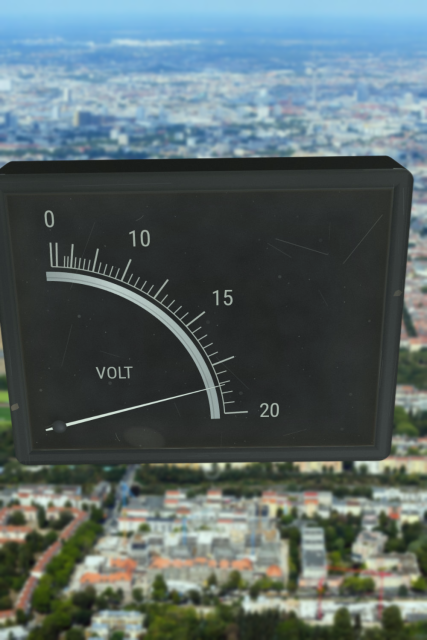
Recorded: value=18.5 unit=V
